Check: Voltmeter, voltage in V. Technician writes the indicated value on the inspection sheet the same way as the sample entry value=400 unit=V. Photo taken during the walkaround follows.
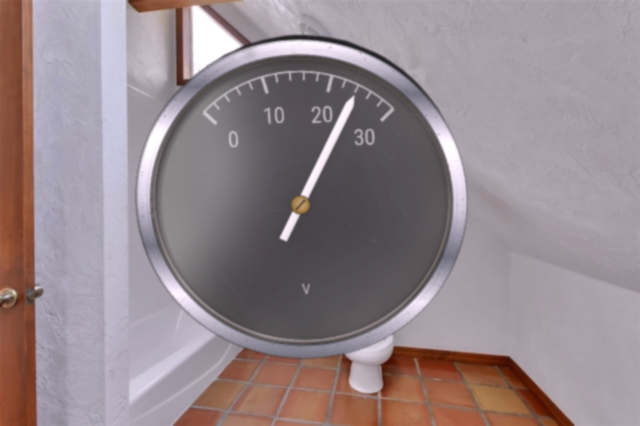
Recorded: value=24 unit=V
